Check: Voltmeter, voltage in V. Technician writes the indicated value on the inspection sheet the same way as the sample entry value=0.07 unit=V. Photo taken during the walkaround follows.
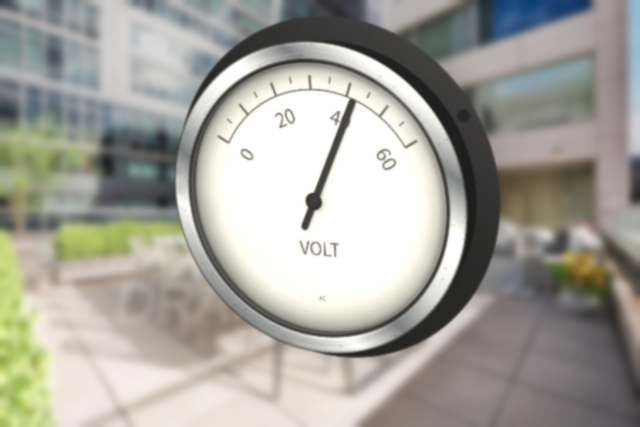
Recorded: value=42.5 unit=V
